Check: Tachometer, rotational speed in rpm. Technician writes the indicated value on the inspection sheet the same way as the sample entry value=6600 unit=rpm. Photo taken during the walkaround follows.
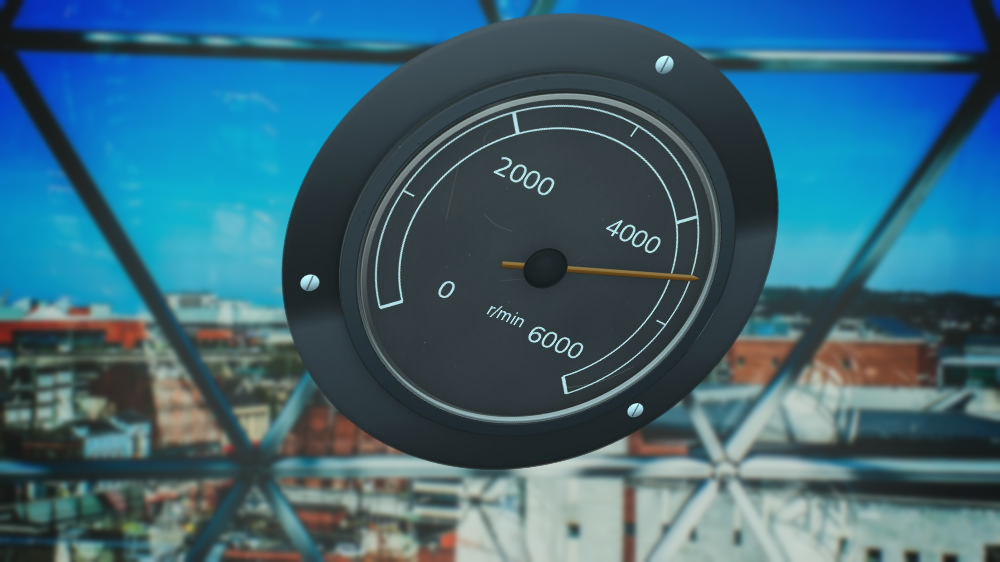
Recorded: value=4500 unit=rpm
